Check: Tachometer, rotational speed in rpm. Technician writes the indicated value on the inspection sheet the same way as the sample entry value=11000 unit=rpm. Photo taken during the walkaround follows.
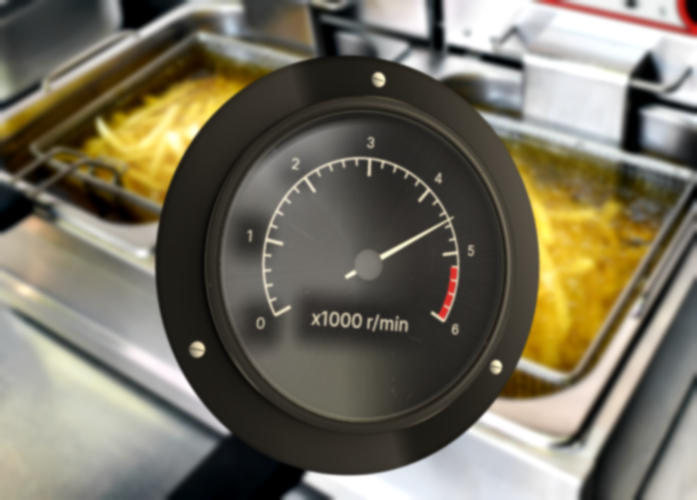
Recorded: value=4500 unit=rpm
